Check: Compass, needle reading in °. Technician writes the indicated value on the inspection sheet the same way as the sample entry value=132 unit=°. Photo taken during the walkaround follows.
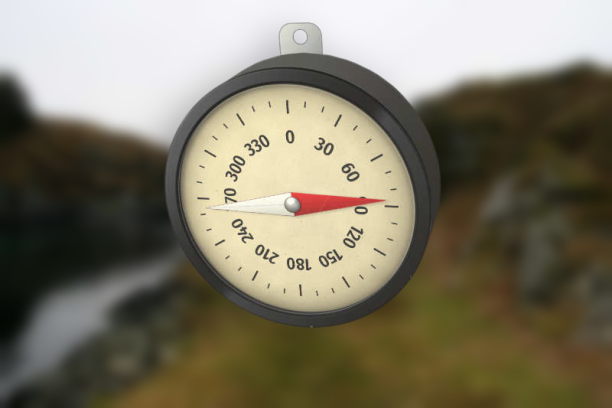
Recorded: value=85 unit=°
